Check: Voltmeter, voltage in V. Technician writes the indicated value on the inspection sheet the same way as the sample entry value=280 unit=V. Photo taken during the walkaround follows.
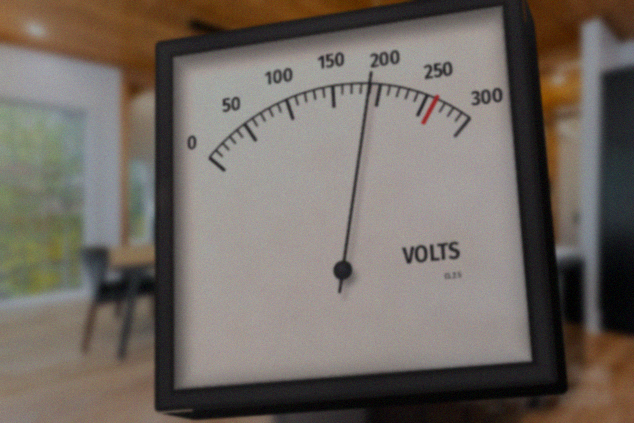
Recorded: value=190 unit=V
